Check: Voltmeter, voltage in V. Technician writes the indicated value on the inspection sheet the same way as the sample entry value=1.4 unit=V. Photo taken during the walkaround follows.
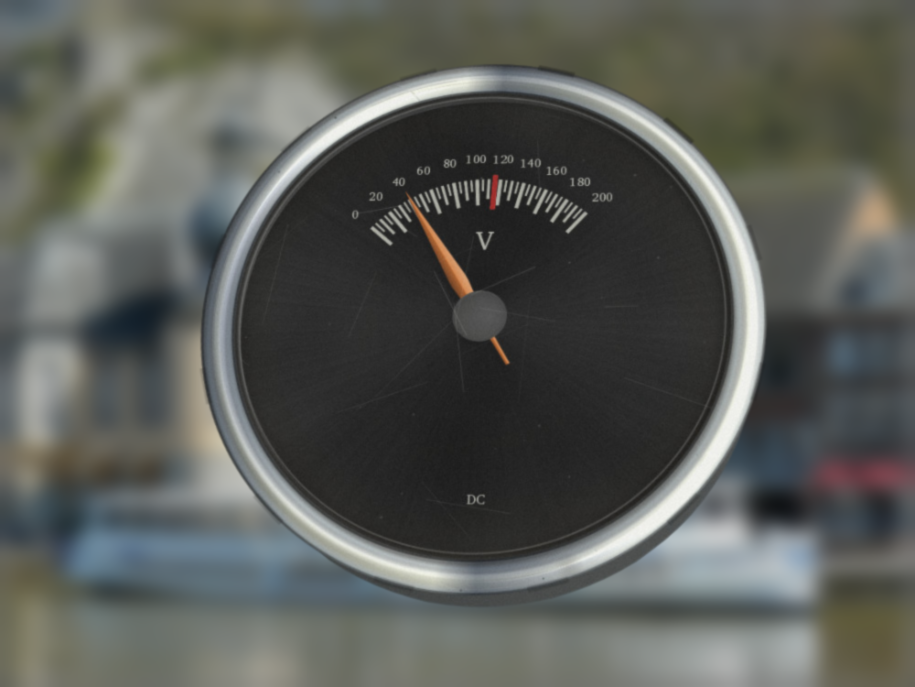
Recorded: value=40 unit=V
